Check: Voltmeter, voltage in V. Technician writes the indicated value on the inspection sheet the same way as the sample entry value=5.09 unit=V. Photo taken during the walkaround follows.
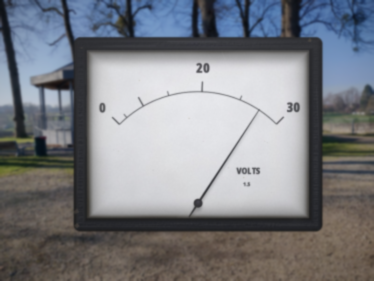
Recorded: value=27.5 unit=V
